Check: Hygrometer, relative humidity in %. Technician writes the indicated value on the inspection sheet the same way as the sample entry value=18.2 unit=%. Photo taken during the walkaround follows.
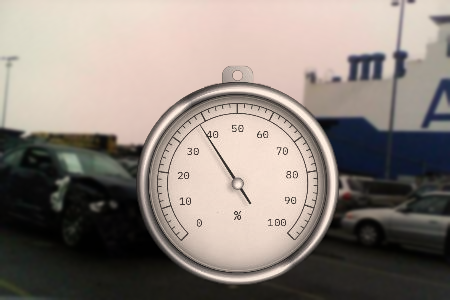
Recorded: value=38 unit=%
